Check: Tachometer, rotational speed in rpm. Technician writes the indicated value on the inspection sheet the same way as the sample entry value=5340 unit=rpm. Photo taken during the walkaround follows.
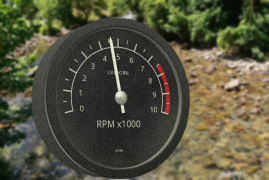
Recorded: value=4500 unit=rpm
